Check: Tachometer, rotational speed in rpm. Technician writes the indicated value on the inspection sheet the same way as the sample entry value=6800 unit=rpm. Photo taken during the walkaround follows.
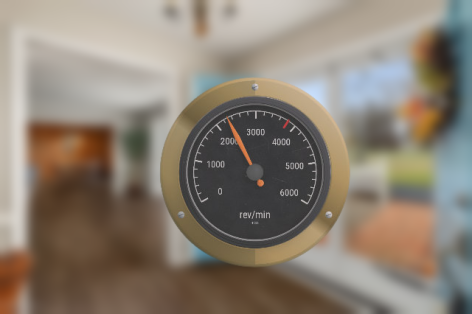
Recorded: value=2300 unit=rpm
